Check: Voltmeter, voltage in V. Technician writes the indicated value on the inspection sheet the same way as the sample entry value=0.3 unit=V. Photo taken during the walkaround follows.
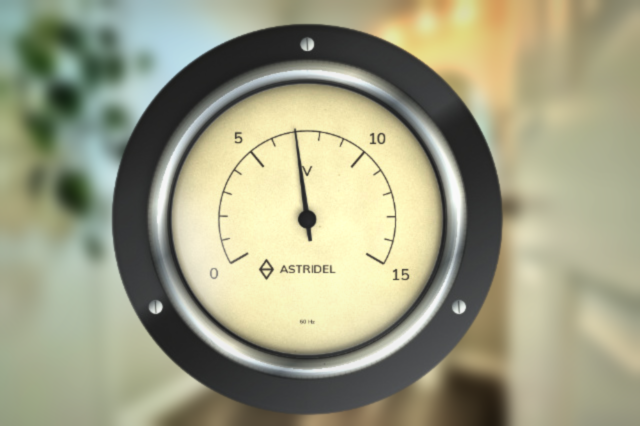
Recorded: value=7 unit=V
